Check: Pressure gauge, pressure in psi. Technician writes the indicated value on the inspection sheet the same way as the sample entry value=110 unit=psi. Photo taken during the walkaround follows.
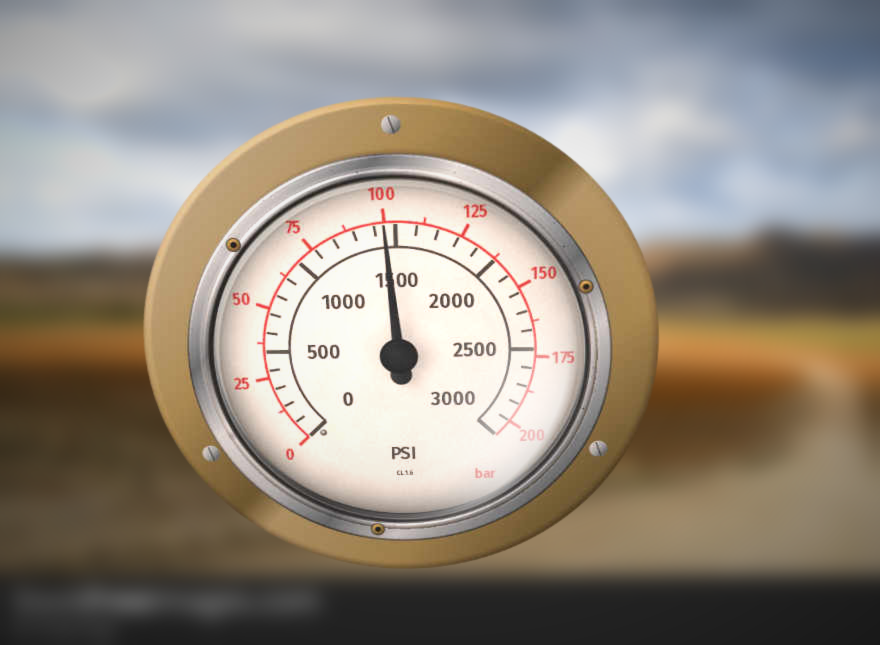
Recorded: value=1450 unit=psi
